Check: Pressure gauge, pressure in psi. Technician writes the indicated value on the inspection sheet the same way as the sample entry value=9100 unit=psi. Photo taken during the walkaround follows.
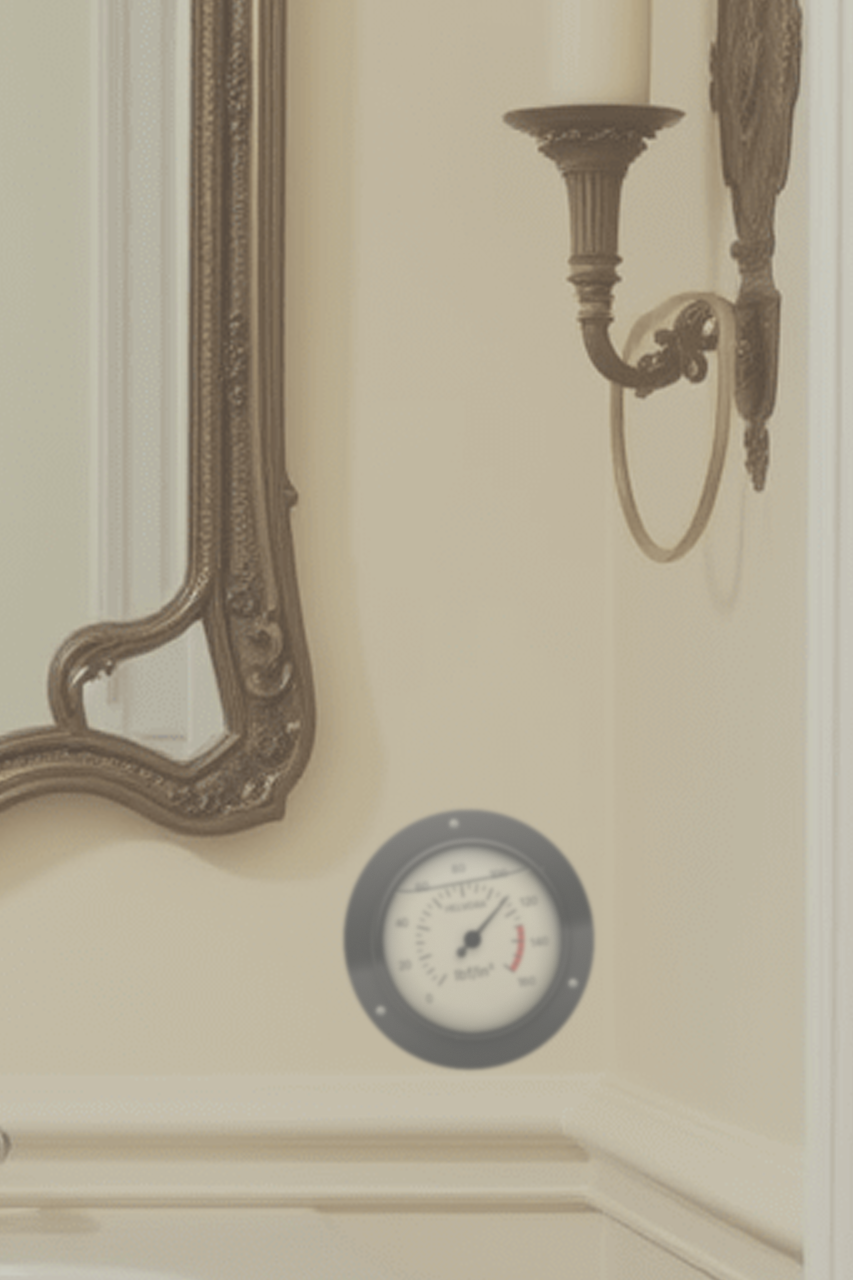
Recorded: value=110 unit=psi
